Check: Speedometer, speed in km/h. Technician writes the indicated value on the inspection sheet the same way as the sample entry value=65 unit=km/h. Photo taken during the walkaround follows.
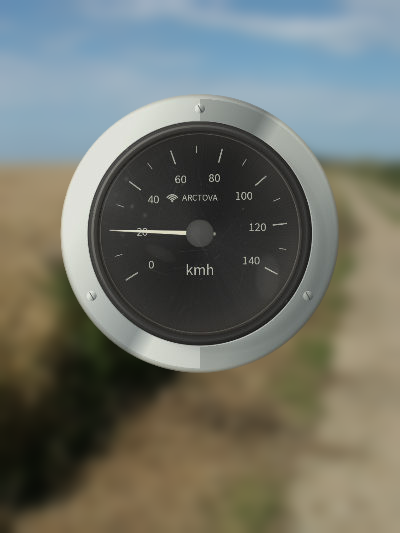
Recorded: value=20 unit=km/h
